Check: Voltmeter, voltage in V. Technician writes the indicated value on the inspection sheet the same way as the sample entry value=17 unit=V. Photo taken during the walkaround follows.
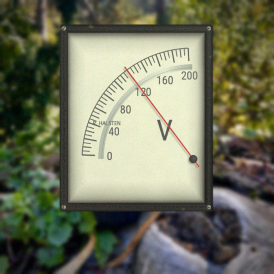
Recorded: value=120 unit=V
